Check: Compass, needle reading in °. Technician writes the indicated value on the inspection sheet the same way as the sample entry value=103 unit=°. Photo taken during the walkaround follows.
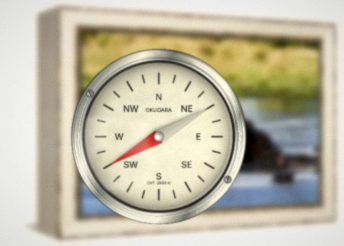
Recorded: value=240 unit=°
